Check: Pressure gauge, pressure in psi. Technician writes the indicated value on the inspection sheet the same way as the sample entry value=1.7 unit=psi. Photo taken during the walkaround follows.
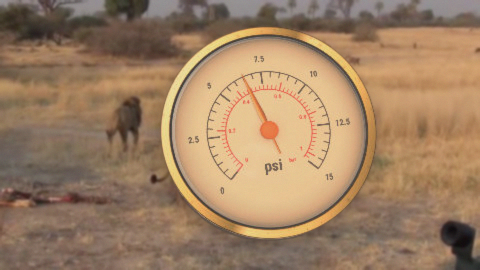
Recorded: value=6.5 unit=psi
